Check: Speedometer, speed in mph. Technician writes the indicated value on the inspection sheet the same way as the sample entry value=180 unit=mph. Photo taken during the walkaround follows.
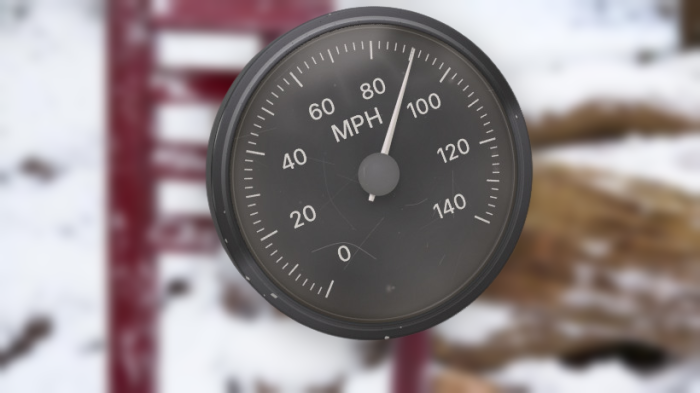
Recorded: value=90 unit=mph
